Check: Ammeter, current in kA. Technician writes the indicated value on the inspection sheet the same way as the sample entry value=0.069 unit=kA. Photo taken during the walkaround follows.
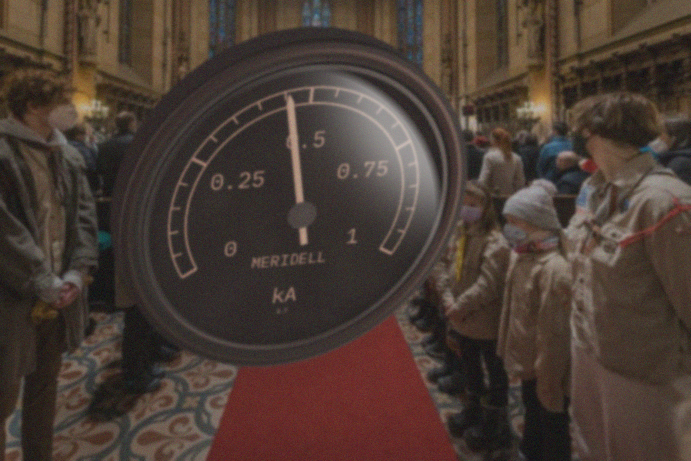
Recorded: value=0.45 unit=kA
